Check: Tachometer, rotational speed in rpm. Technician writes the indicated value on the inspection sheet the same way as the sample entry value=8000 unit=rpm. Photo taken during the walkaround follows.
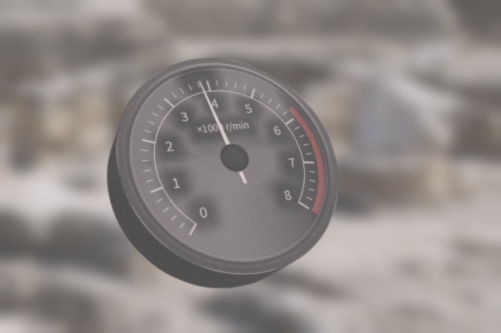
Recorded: value=3800 unit=rpm
